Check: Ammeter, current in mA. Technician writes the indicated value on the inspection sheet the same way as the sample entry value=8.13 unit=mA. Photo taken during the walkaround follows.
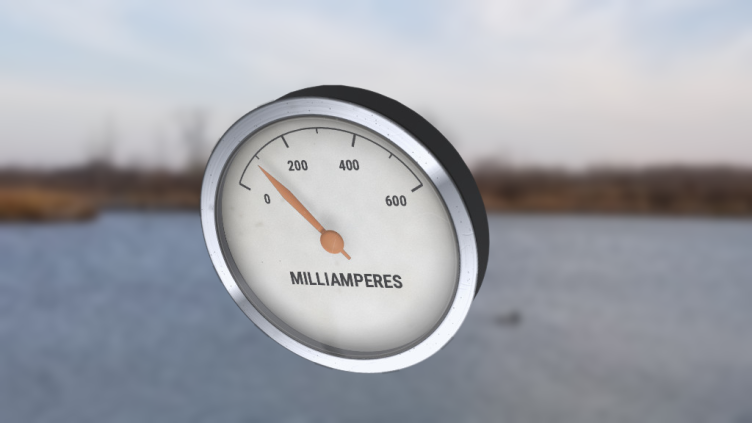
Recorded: value=100 unit=mA
